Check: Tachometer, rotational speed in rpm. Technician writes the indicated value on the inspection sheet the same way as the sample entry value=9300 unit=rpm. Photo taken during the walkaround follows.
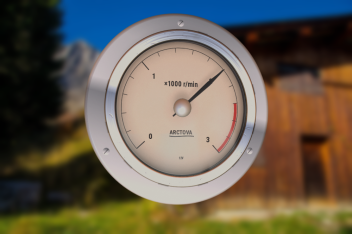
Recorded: value=2000 unit=rpm
